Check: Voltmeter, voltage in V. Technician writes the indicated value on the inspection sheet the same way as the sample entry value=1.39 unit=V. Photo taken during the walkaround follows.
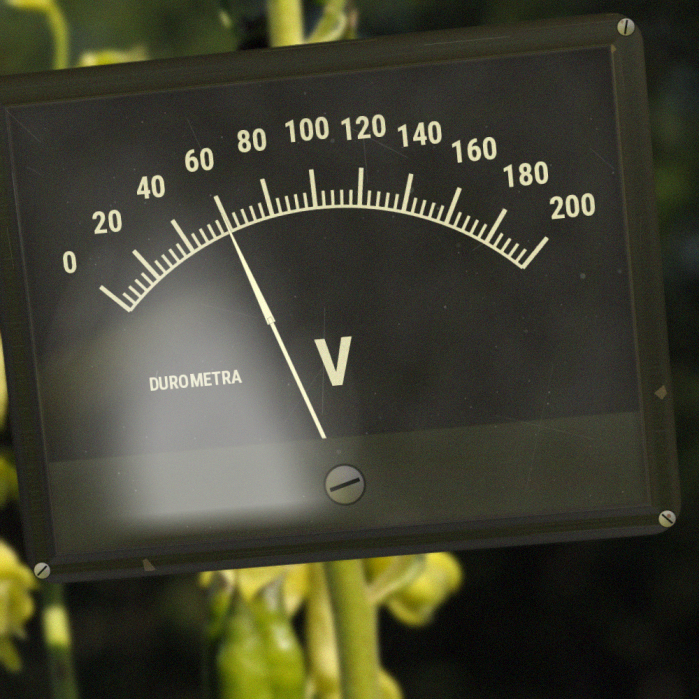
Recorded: value=60 unit=V
